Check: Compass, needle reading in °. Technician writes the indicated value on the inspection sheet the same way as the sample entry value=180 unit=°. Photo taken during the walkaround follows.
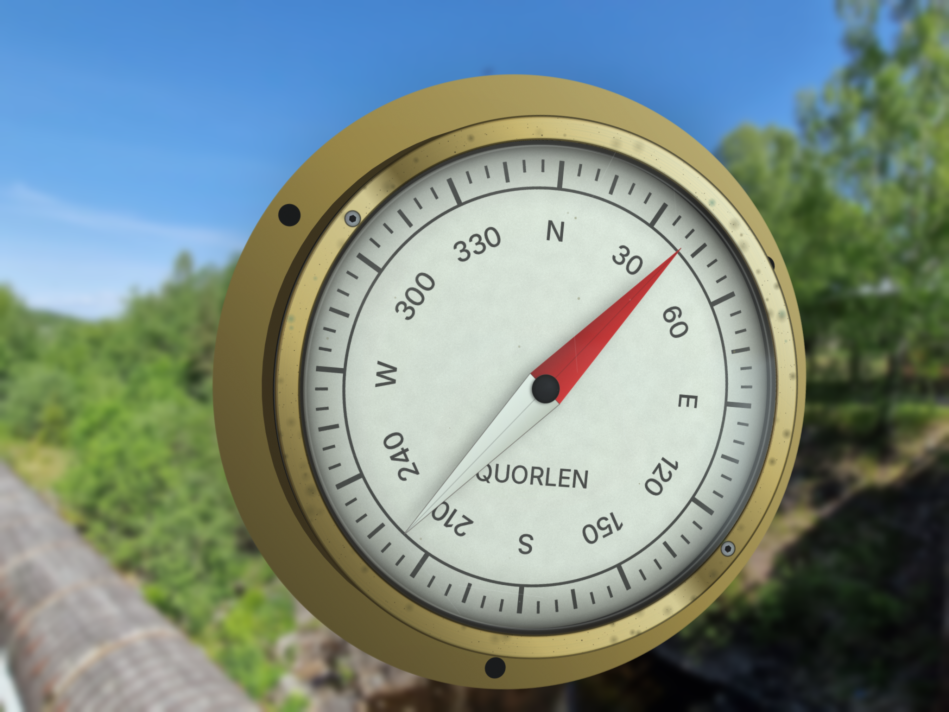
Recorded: value=40 unit=°
